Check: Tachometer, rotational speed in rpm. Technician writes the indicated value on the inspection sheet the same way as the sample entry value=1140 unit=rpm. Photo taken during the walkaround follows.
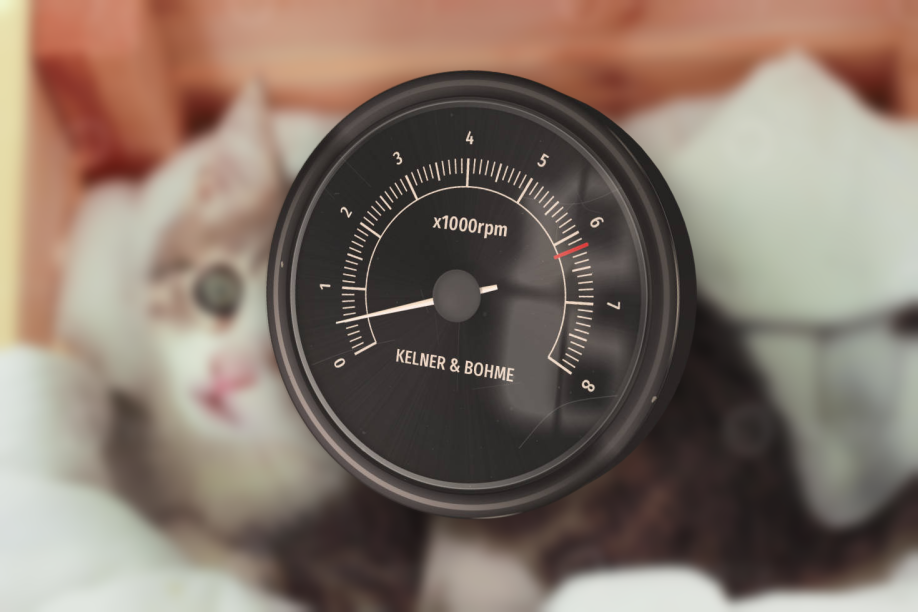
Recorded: value=500 unit=rpm
